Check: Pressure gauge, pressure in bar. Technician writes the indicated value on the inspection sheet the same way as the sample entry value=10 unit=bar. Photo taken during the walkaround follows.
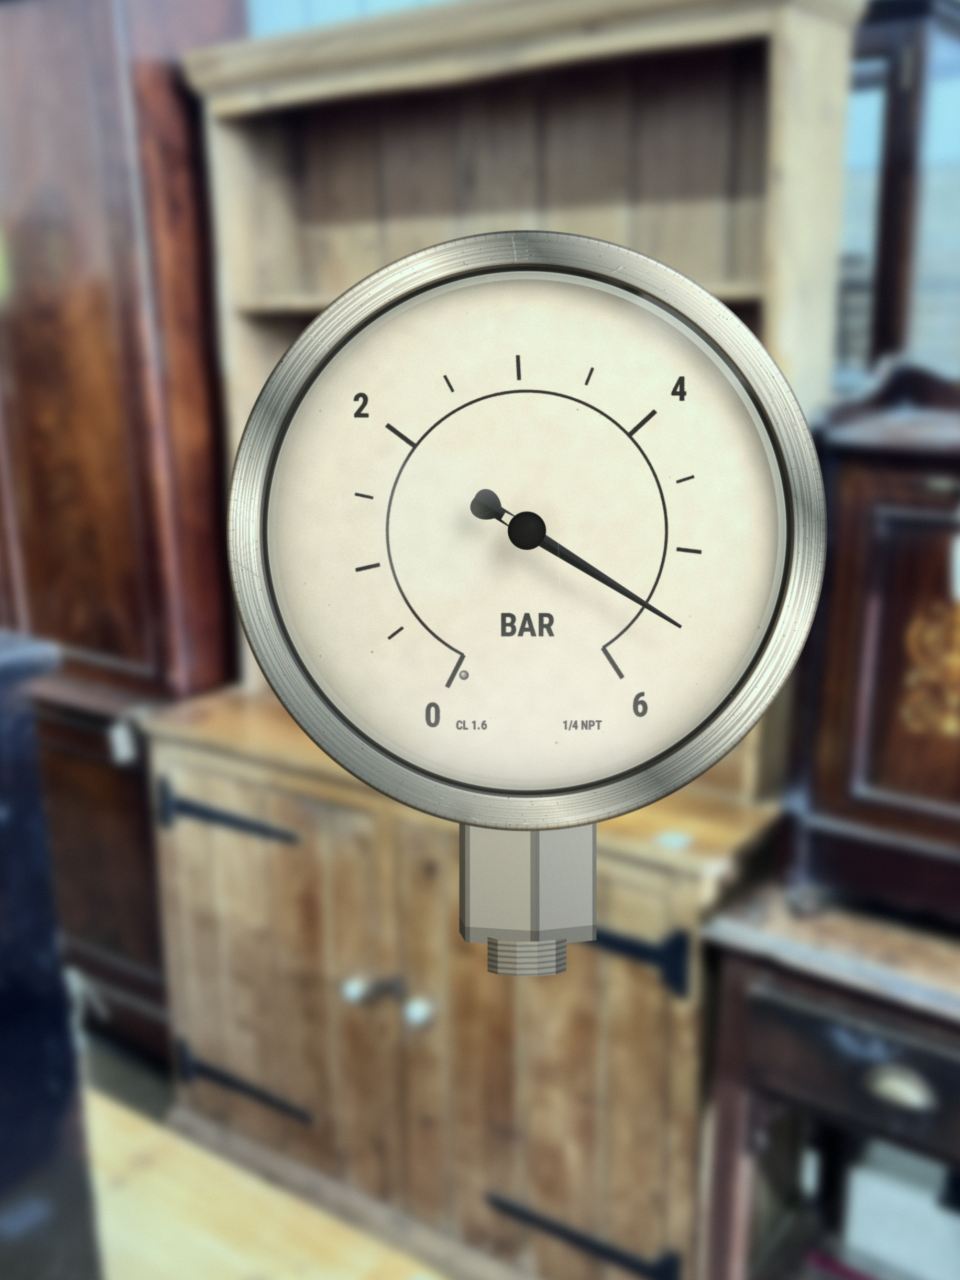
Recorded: value=5.5 unit=bar
